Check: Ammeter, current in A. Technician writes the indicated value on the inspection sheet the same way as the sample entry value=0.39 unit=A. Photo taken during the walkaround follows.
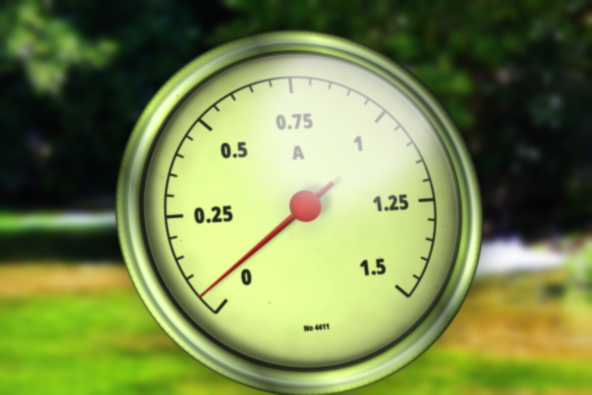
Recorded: value=0.05 unit=A
